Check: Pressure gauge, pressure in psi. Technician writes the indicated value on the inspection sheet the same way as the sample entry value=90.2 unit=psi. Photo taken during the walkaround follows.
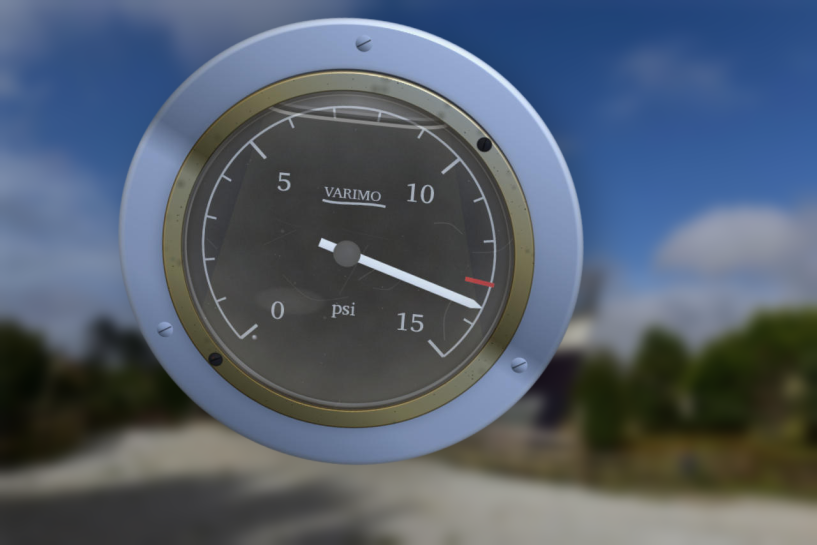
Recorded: value=13.5 unit=psi
